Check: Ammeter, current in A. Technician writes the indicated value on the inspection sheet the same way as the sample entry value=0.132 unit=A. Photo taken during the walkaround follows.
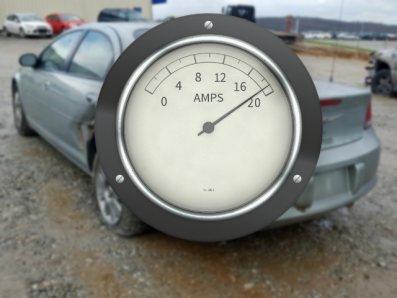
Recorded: value=19 unit=A
